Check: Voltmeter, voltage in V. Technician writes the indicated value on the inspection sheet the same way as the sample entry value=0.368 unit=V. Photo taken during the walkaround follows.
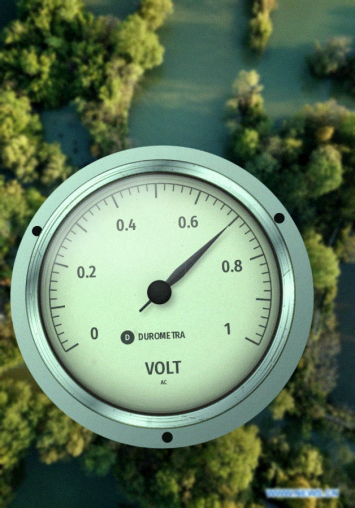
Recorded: value=0.7 unit=V
